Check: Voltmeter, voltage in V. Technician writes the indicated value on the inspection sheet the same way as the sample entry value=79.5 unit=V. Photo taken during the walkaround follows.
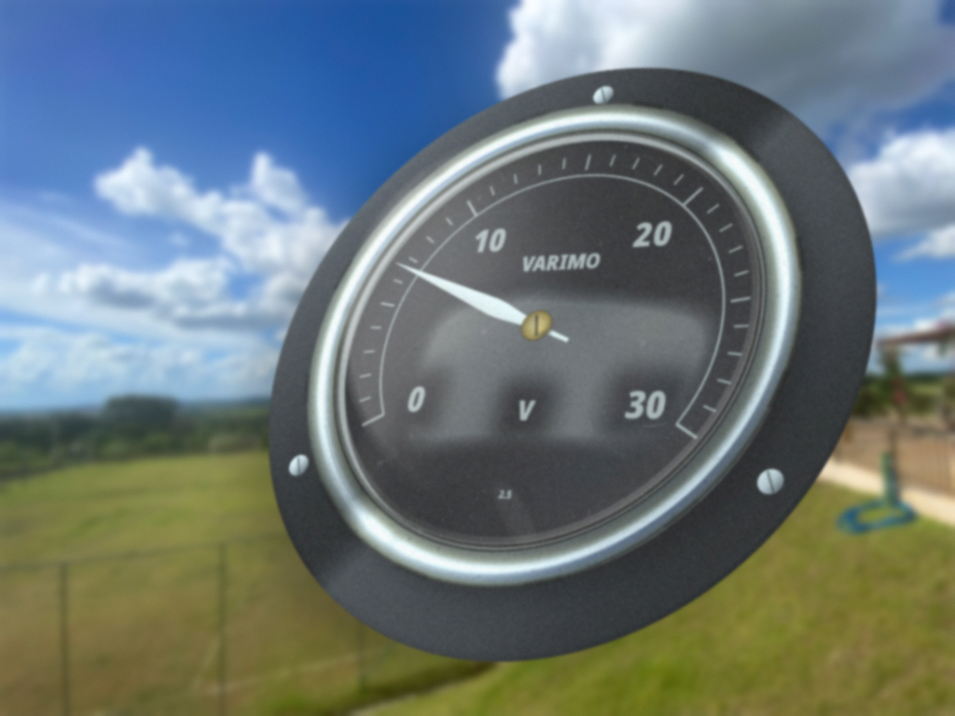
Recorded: value=6.5 unit=V
